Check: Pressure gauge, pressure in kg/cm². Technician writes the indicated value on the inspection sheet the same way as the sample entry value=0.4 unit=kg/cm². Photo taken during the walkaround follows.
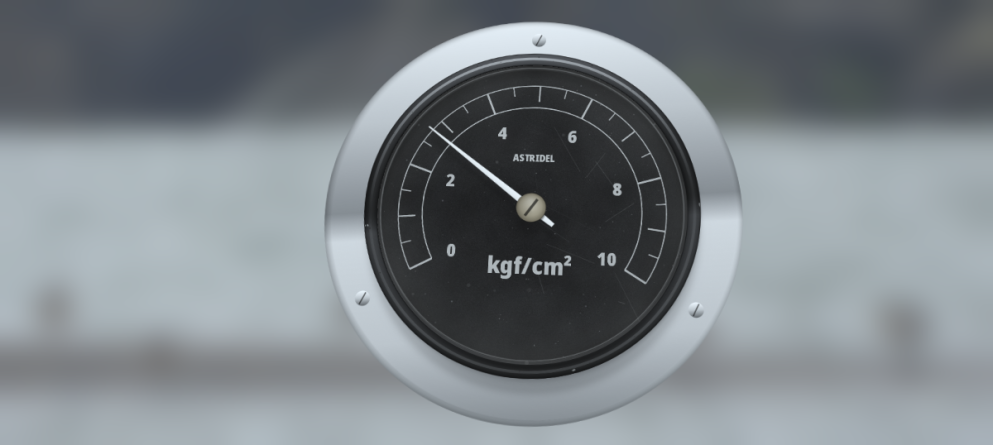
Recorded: value=2.75 unit=kg/cm²
